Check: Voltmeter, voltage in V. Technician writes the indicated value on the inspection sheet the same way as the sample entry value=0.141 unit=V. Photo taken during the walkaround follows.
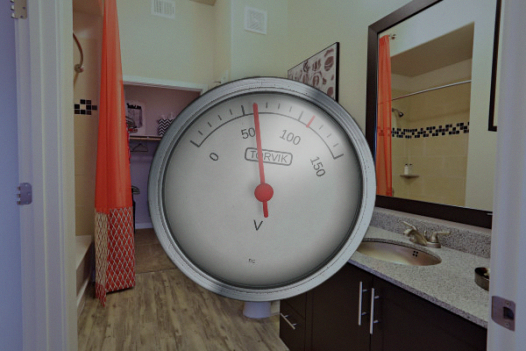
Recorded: value=60 unit=V
